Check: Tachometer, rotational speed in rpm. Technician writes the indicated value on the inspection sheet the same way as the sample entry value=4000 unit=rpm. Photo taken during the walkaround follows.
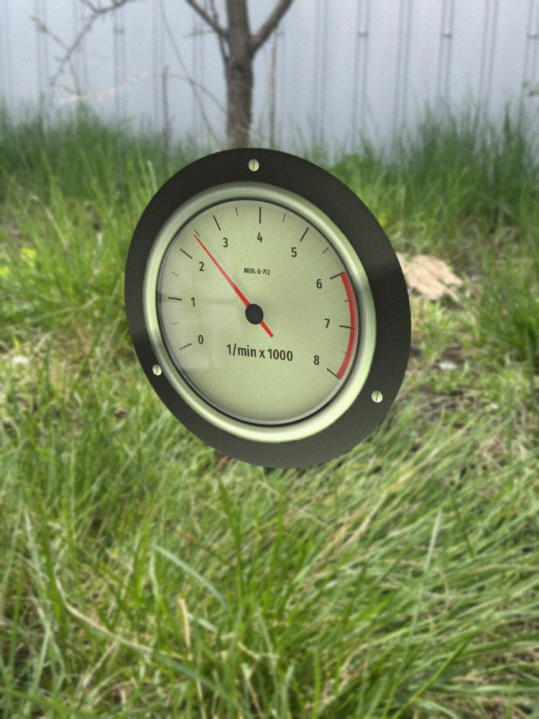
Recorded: value=2500 unit=rpm
